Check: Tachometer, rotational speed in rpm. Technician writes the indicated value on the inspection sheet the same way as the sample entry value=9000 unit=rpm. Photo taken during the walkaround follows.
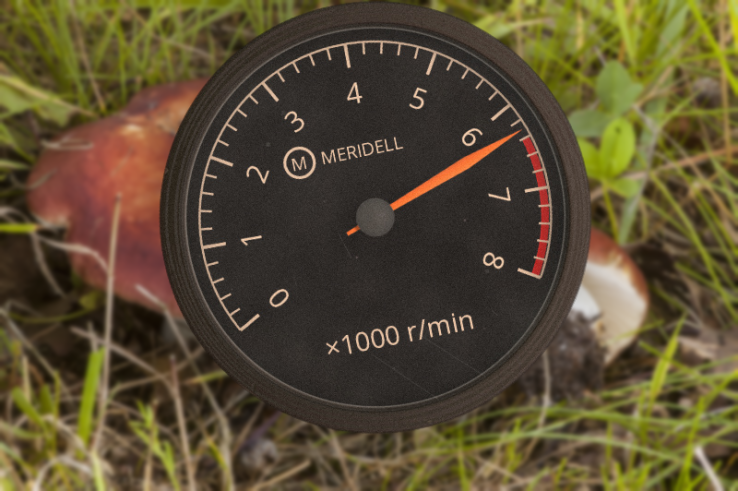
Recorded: value=6300 unit=rpm
